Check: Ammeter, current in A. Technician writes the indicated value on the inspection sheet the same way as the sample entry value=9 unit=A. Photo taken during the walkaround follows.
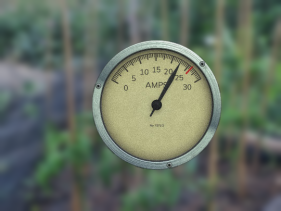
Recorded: value=22.5 unit=A
